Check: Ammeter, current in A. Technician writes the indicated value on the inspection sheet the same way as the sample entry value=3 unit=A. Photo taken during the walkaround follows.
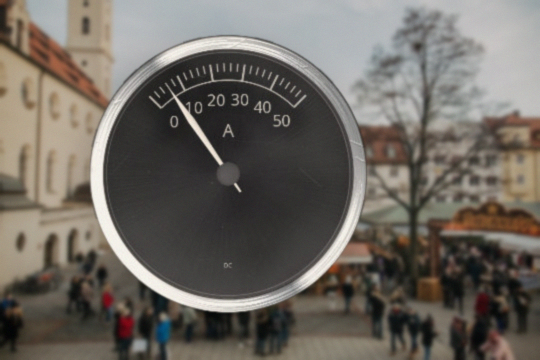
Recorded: value=6 unit=A
